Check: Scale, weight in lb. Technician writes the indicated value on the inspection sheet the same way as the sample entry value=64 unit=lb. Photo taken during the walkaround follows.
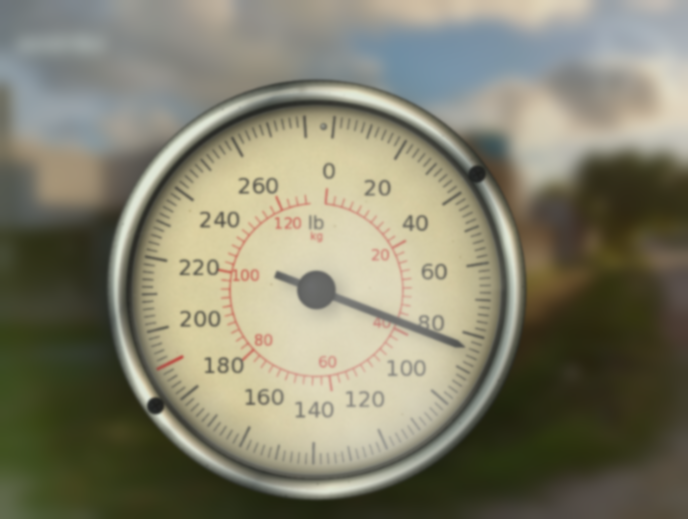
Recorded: value=84 unit=lb
